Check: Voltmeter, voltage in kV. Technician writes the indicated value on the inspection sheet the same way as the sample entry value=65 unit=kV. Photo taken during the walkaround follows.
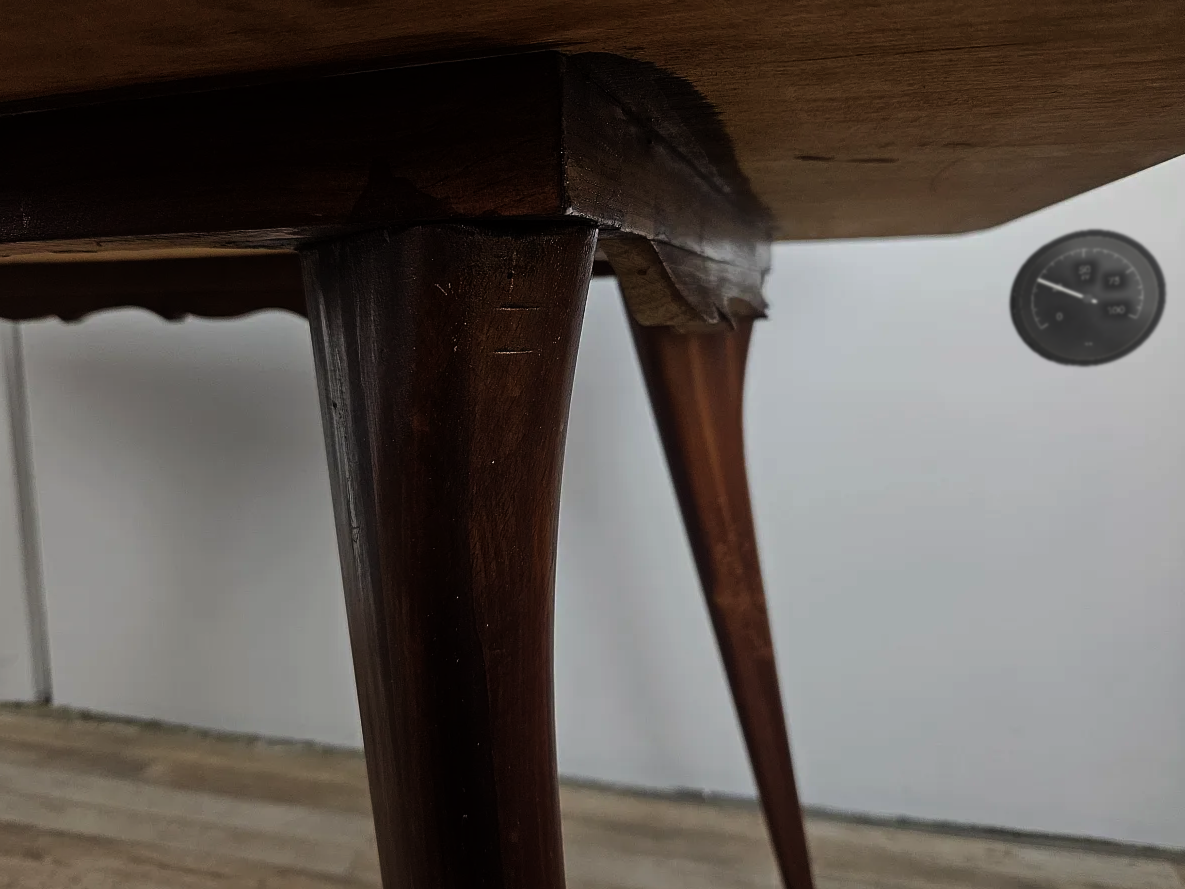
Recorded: value=25 unit=kV
